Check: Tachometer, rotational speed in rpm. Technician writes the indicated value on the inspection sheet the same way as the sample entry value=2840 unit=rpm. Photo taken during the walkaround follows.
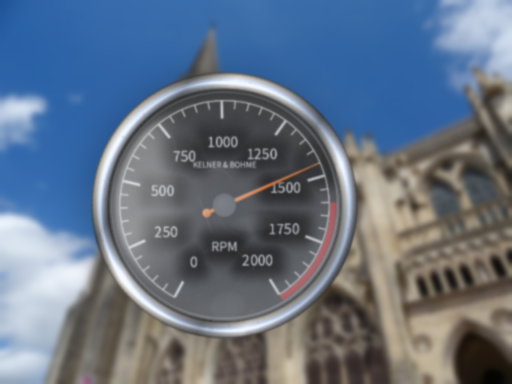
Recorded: value=1450 unit=rpm
